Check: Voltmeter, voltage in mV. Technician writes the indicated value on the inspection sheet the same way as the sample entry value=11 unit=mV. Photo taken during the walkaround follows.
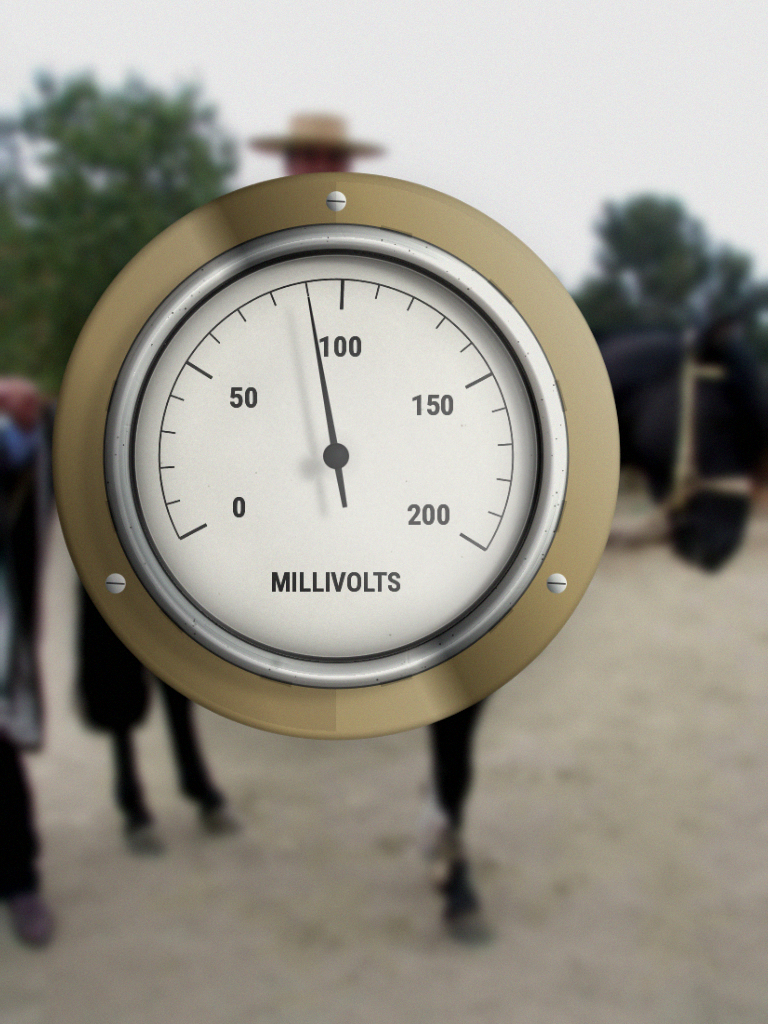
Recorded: value=90 unit=mV
